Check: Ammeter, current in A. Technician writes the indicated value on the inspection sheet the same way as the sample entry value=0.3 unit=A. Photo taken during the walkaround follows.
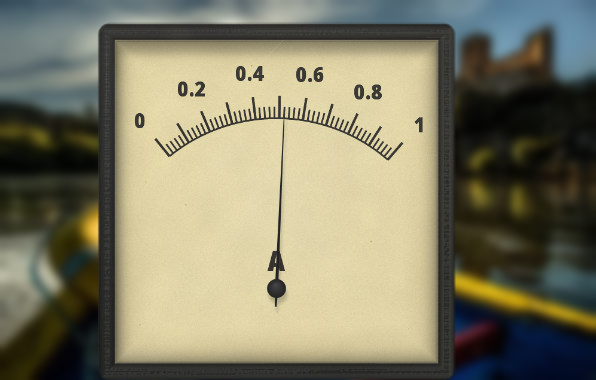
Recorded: value=0.52 unit=A
